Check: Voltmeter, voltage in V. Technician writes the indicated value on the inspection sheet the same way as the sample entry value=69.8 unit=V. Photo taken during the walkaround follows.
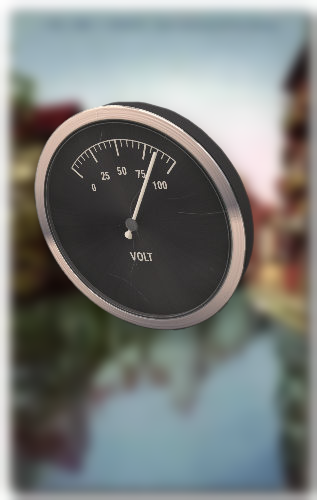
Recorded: value=85 unit=V
